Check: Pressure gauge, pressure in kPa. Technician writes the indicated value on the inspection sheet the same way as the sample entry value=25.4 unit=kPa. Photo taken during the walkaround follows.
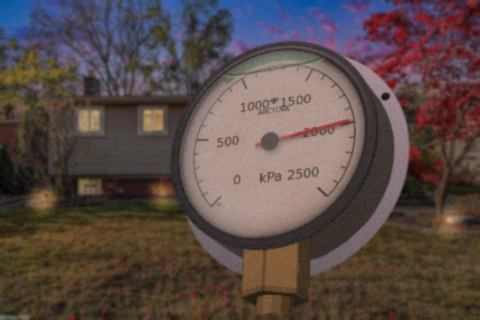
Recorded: value=2000 unit=kPa
